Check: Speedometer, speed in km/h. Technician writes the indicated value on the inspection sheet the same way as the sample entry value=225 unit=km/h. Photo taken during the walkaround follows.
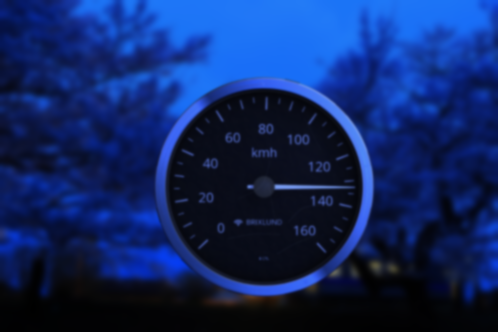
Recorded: value=132.5 unit=km/h
